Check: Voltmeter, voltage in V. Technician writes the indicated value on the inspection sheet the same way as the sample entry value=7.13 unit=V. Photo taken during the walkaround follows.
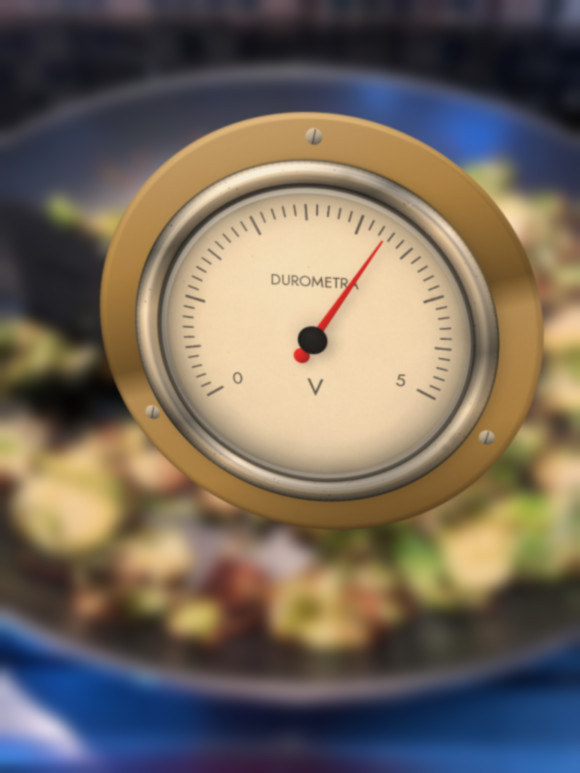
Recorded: value=3.25 unit=V
